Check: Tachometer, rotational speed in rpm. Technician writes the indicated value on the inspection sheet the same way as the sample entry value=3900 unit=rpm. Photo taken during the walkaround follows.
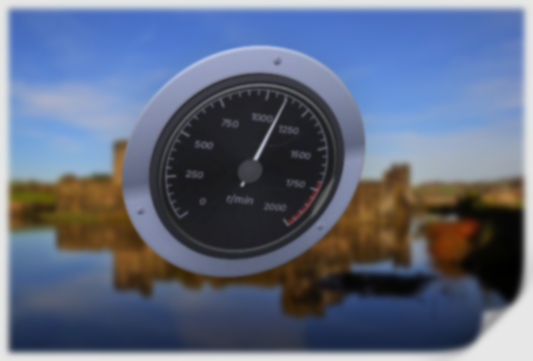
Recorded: value=1100 unit=rpm
